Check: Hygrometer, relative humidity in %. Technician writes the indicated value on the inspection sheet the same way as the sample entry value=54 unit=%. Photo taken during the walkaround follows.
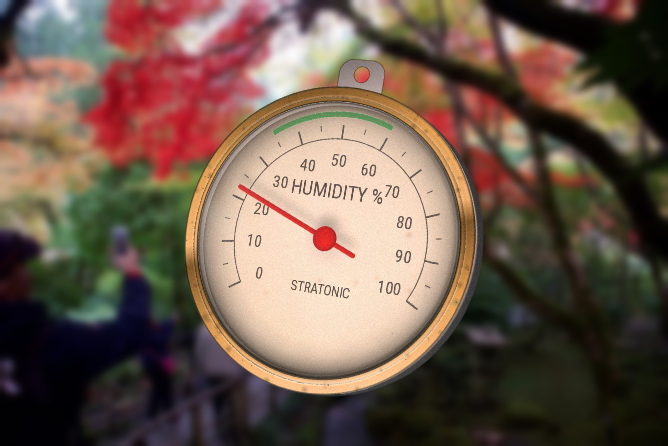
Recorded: value=22.5 unit=%
